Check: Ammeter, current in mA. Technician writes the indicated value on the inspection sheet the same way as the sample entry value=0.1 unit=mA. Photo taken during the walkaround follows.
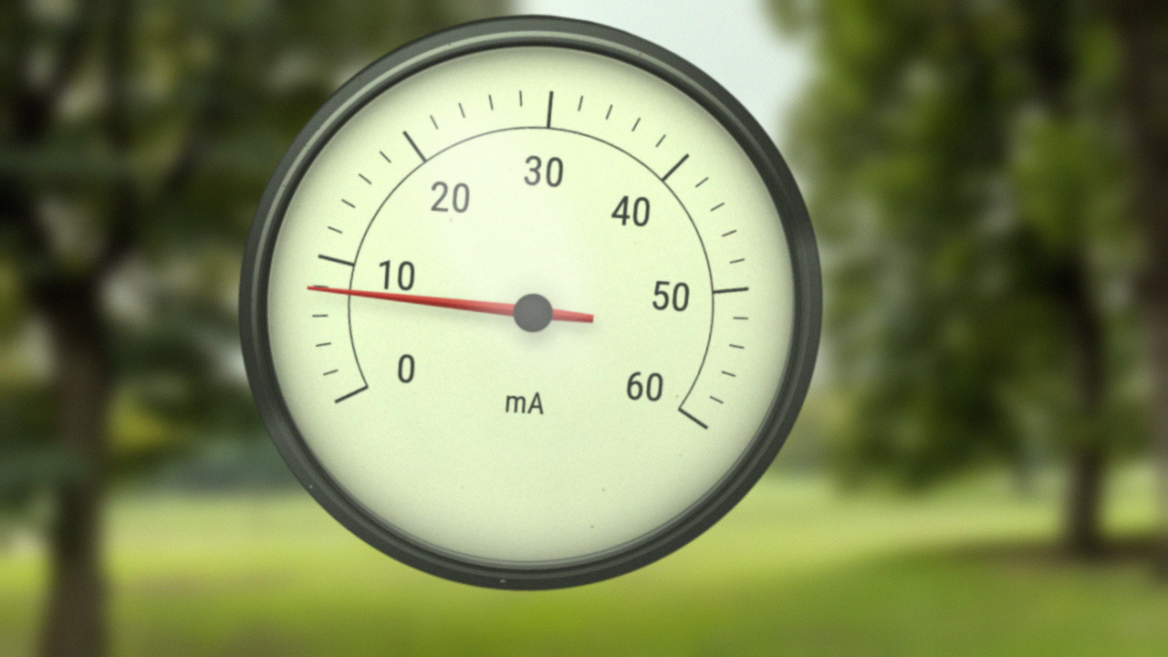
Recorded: value=8 unit=mA
